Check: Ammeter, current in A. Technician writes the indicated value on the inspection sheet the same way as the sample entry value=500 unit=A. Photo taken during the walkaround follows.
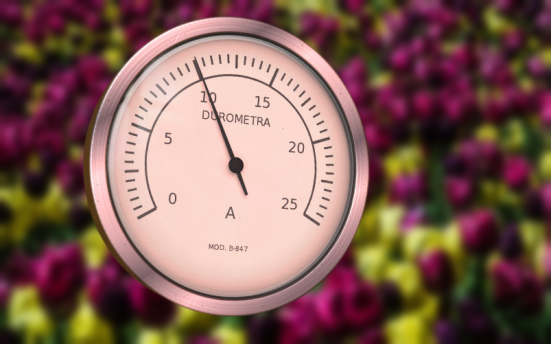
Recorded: value=10 unit=A
